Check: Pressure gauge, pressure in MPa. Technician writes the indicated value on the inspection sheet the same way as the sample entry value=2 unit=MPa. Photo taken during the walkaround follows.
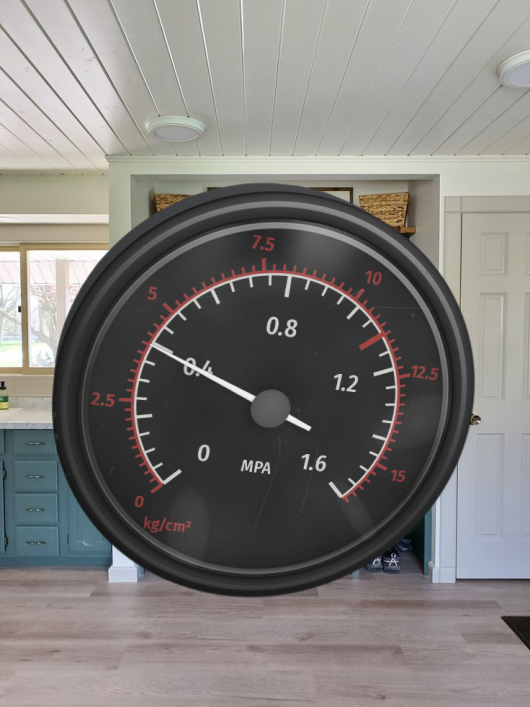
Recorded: value=0.4 unit=MPa
